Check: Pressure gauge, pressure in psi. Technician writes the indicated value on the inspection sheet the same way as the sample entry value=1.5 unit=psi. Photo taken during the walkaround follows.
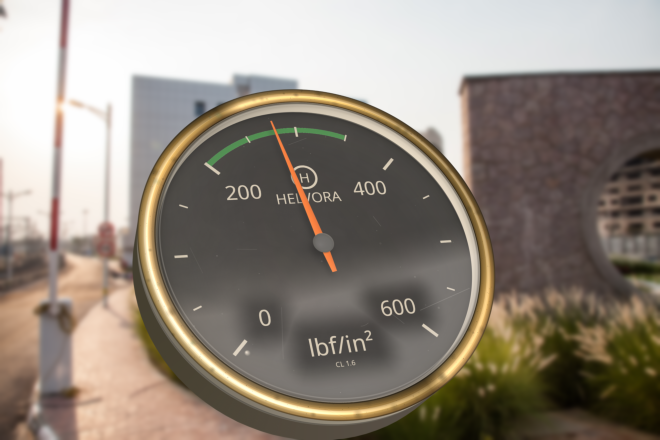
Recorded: value=275 unit=psi
